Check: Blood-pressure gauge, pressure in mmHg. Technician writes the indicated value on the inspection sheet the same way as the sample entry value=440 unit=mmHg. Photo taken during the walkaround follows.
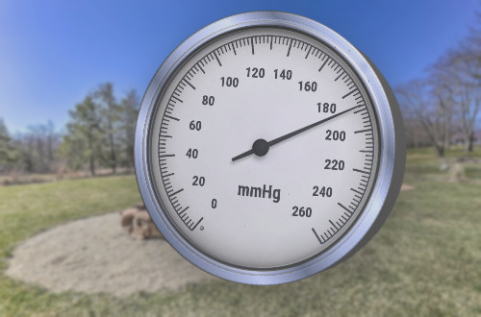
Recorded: value=188 unit=mmHg
